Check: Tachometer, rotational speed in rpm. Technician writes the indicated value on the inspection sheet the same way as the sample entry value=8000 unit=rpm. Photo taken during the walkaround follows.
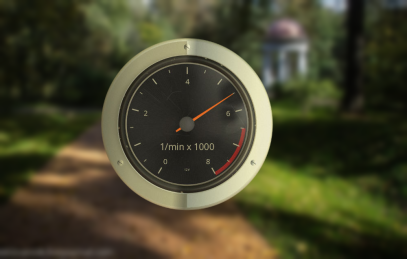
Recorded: value=5500 unit=rpm
